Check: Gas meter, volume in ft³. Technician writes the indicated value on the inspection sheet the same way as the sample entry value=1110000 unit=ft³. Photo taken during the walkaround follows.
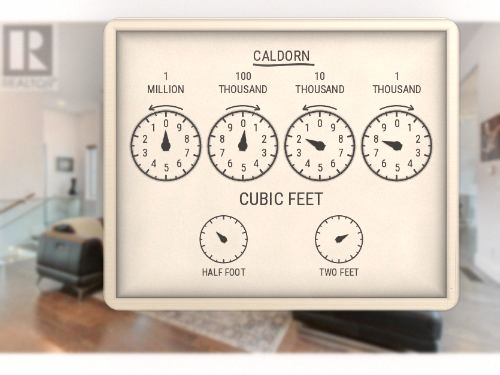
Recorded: value=1800 unit=ft³
